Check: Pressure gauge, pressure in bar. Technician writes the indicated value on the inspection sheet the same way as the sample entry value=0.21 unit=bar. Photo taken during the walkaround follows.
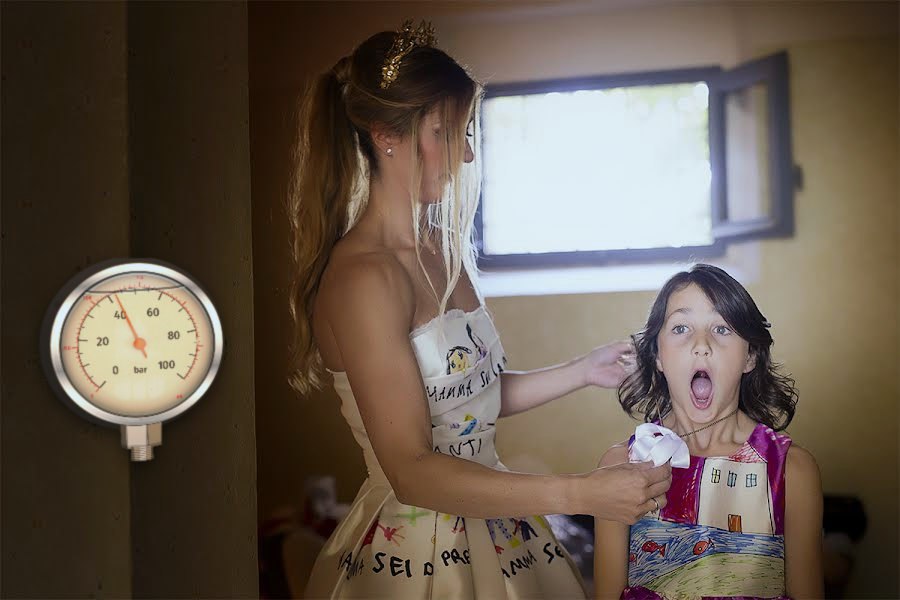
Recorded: value=42.5 unit=bar
